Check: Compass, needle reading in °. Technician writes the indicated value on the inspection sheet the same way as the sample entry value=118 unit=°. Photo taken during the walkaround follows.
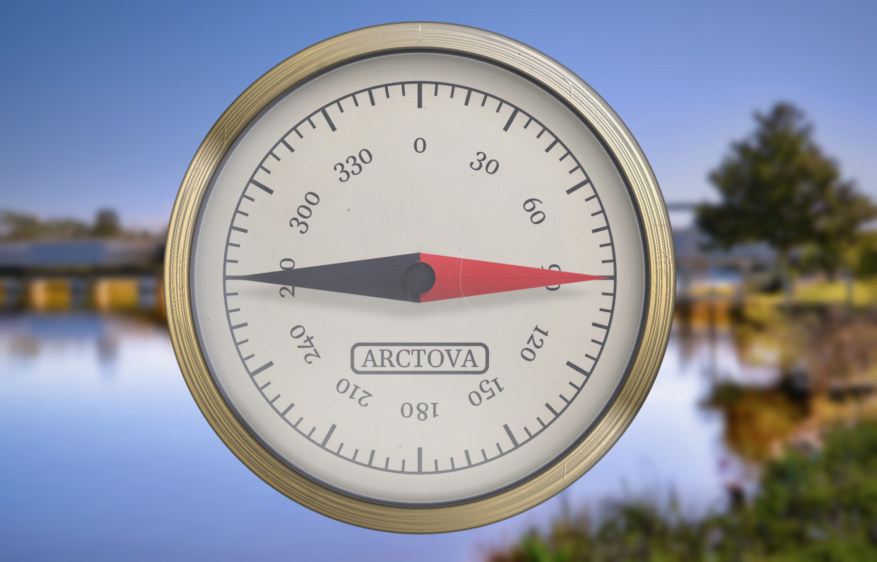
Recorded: value=90 unit=°
